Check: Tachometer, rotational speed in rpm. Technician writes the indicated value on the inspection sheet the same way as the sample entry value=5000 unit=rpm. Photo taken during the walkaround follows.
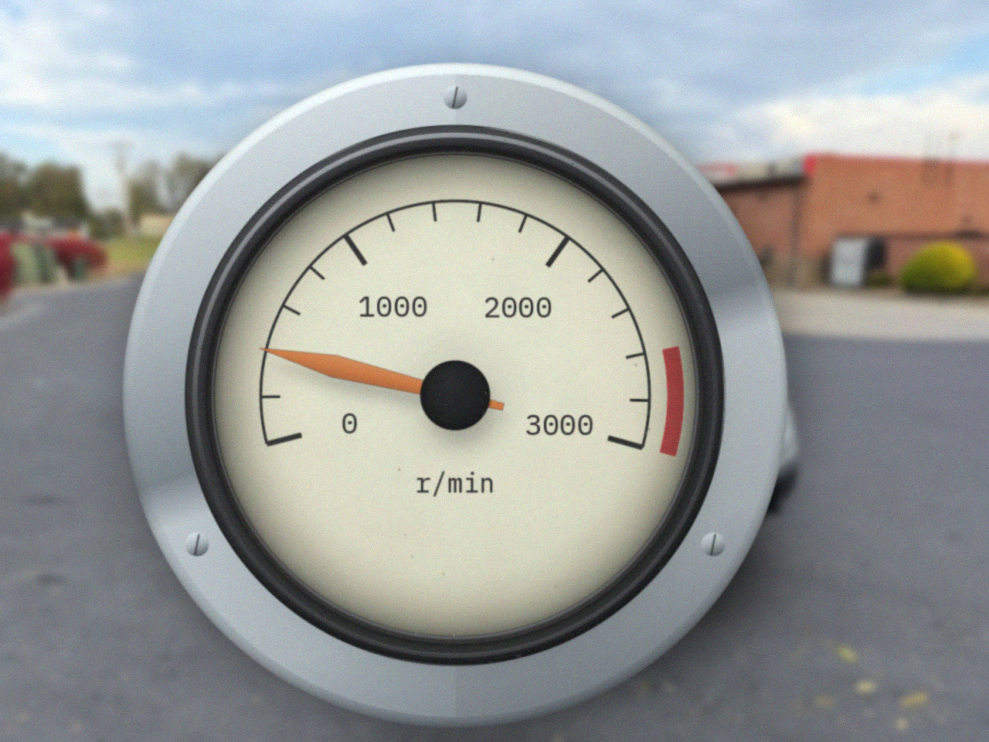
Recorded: value=400 unit=rpm
